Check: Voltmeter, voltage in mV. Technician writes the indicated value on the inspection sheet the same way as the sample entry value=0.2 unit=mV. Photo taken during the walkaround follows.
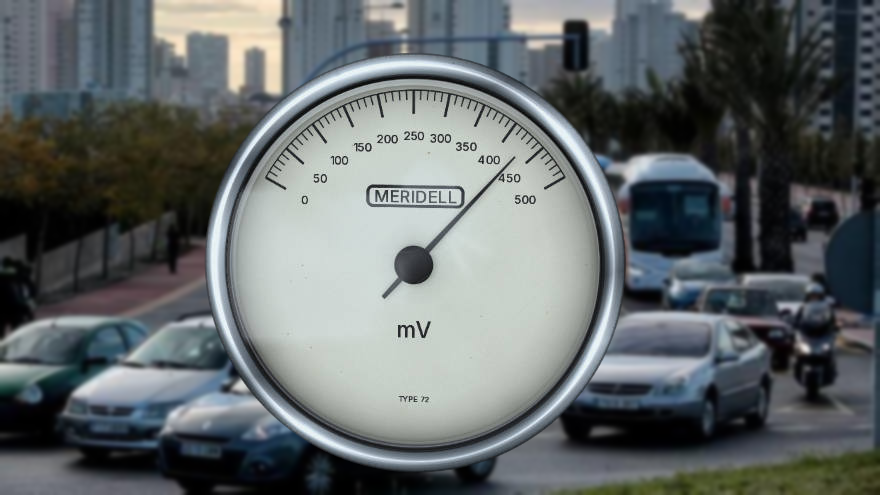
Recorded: value=430 unit=mV
